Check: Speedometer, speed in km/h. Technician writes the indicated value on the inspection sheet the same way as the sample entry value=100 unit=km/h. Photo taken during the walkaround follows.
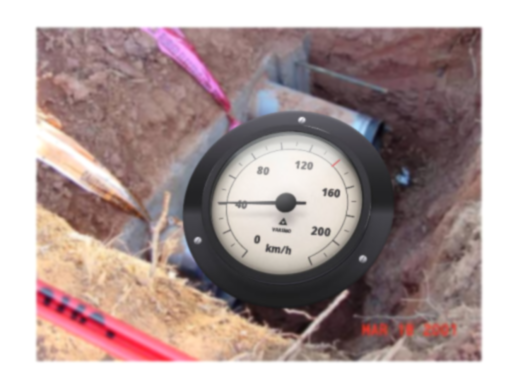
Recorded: value=40 unit=km/h
